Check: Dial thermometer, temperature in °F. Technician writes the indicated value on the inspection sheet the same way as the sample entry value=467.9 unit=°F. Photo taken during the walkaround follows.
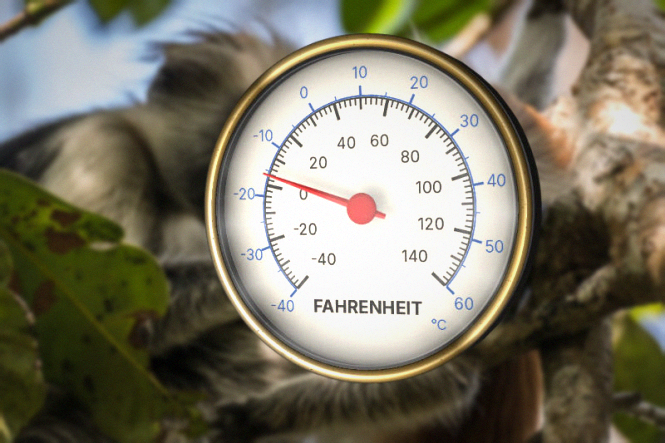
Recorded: value=4 unit=°F
